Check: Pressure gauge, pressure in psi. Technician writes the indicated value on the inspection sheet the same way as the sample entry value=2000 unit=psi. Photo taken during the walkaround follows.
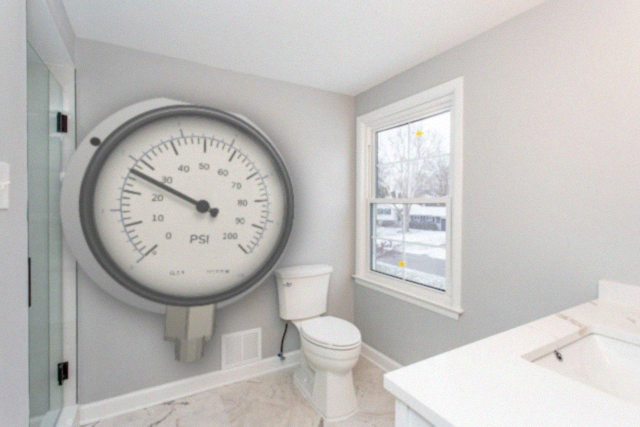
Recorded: value=26 unit=psi
